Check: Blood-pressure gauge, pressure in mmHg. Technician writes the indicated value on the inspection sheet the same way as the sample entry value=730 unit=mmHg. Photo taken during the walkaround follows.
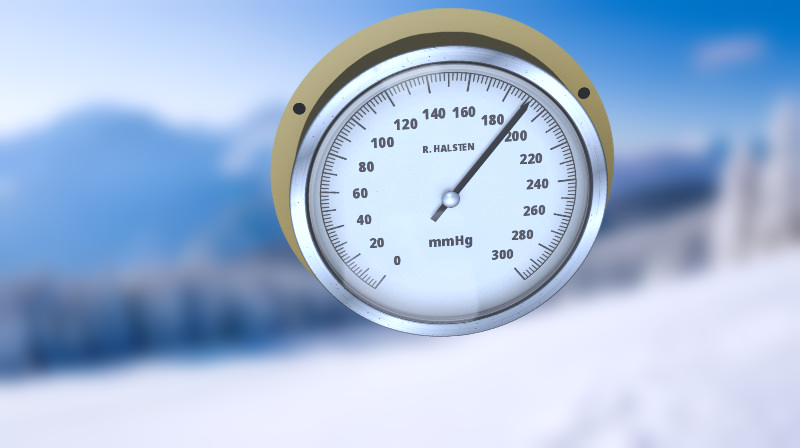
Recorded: value=190 unit=mmHg
